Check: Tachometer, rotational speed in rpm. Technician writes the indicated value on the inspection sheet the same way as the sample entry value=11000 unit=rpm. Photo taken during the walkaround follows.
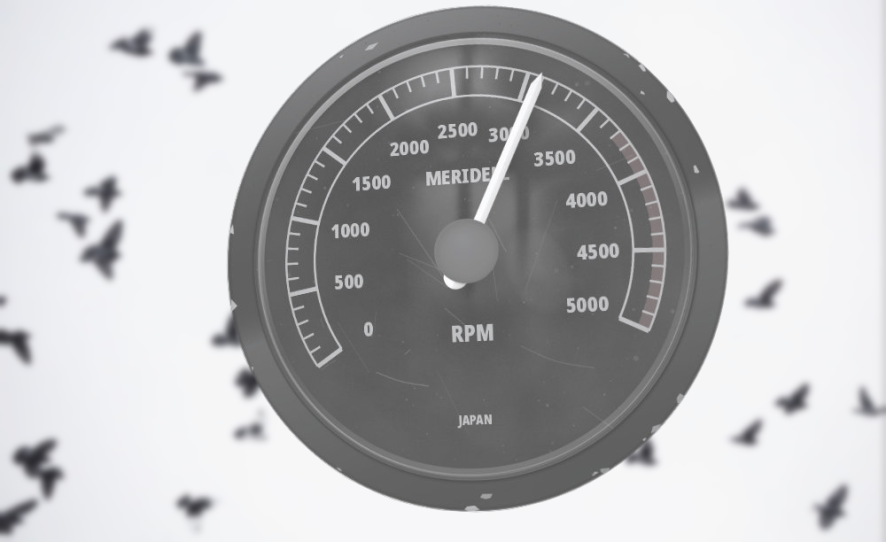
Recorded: value=3100 unit=rpm
